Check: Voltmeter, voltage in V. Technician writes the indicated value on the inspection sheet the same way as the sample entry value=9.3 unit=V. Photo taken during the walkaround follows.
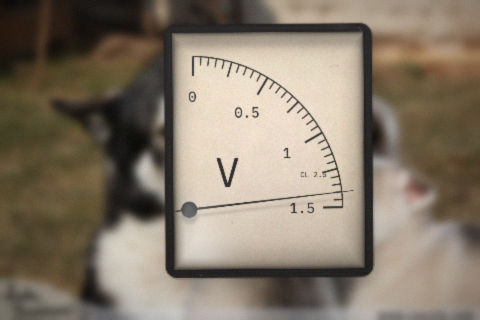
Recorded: value=1.4 unit=V
